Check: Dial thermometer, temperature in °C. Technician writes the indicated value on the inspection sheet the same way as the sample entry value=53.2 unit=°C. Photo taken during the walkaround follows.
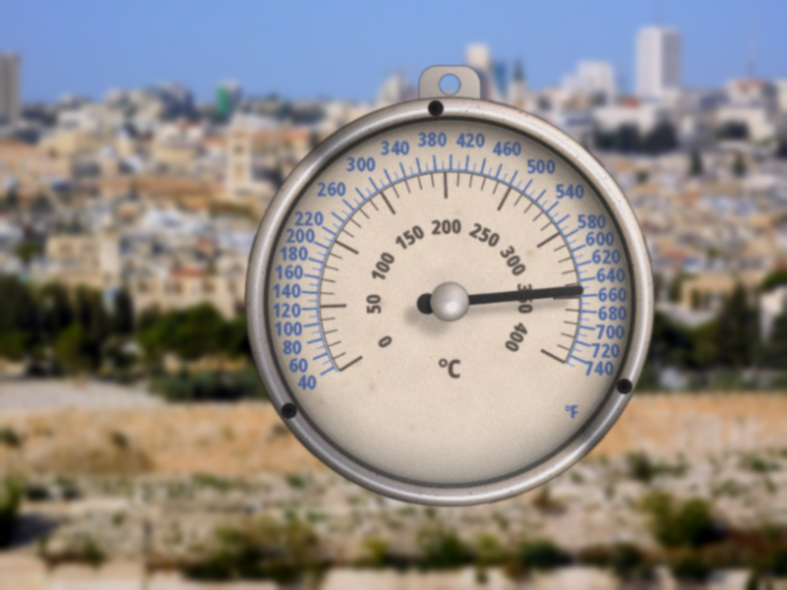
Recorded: value=345 unit=°C
